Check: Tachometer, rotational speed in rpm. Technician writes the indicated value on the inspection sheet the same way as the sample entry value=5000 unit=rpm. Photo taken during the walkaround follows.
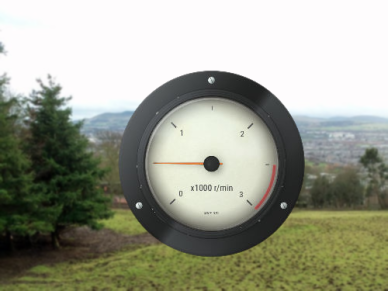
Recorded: value=500 unit=rpm
